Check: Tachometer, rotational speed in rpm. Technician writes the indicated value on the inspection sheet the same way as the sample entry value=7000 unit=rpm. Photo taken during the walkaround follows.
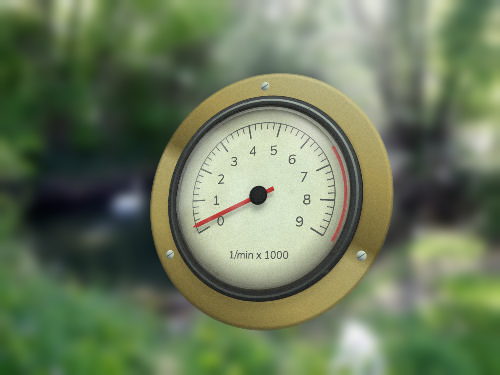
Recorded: value=200 unit=rpm
